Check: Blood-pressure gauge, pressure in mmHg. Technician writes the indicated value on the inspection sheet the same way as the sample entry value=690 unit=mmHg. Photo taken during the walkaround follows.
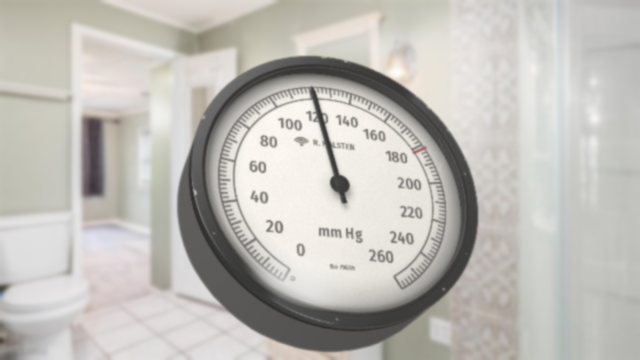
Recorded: value=120 unit=mmHg
